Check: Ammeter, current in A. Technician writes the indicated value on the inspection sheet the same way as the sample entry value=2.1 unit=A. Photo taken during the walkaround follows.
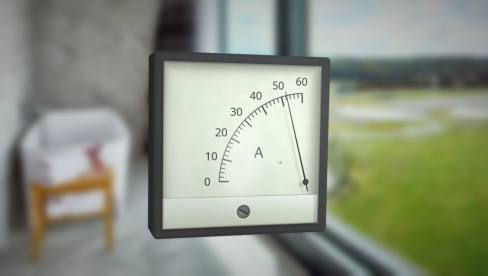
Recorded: value=52 unit=A
